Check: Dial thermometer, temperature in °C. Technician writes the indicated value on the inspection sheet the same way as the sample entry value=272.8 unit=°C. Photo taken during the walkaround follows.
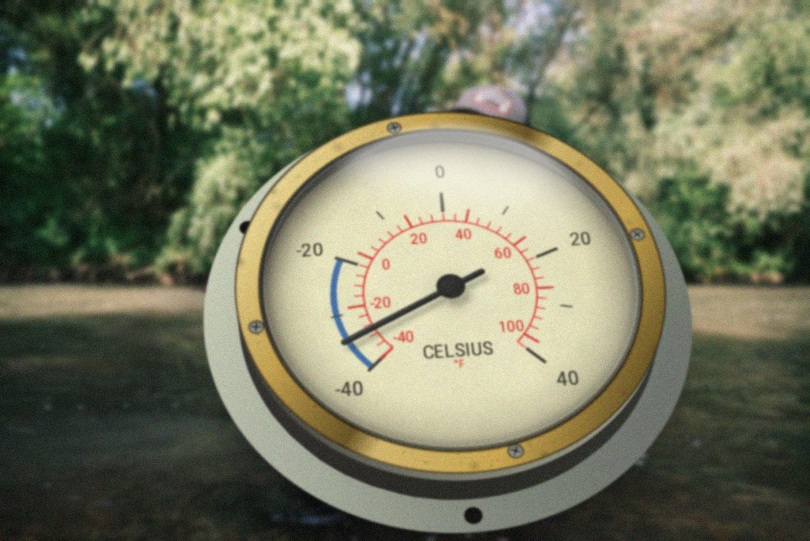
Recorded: value=-35 unit=°C
